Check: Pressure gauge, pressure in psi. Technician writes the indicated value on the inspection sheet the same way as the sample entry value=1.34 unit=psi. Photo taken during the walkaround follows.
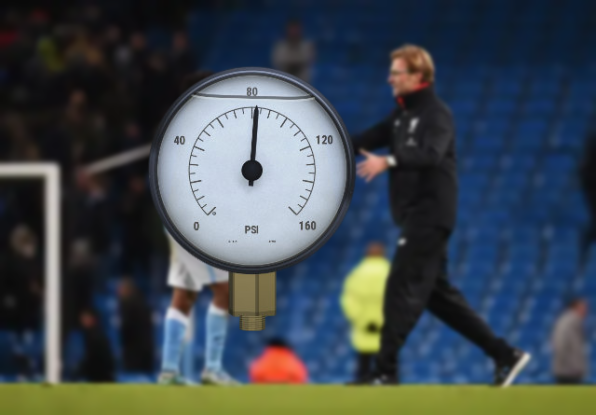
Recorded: value=82.5 unit=psi
